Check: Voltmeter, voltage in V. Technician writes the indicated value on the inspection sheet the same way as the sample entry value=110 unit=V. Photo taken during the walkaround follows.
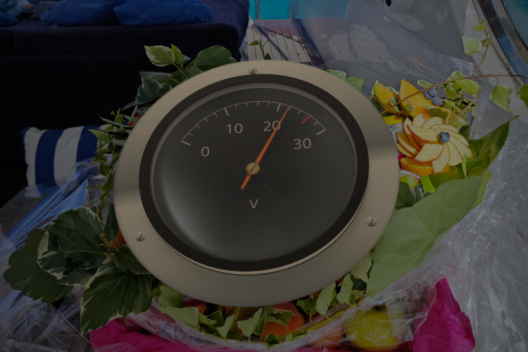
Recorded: value=22 unit=V
